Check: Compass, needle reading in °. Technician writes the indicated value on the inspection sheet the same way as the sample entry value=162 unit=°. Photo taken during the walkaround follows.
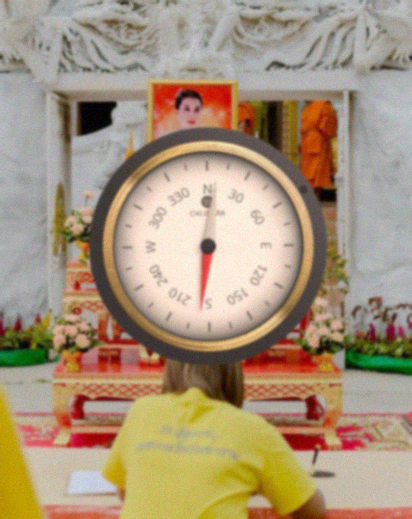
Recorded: value=187.5 unit=°
